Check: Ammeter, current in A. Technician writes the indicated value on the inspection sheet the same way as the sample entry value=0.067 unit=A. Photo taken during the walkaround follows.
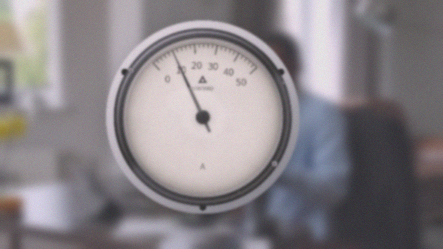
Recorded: value=10 unit=A
